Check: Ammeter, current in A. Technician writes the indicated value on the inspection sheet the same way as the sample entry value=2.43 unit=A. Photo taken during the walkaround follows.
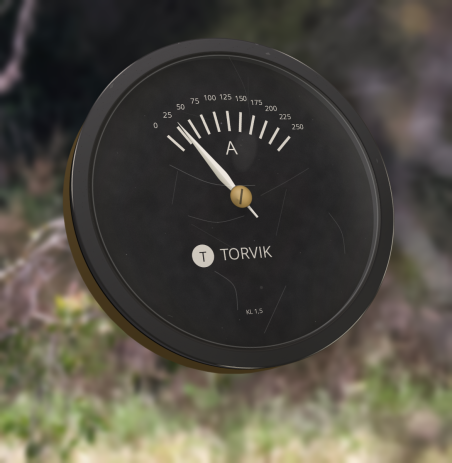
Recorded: value=25 unit=A
